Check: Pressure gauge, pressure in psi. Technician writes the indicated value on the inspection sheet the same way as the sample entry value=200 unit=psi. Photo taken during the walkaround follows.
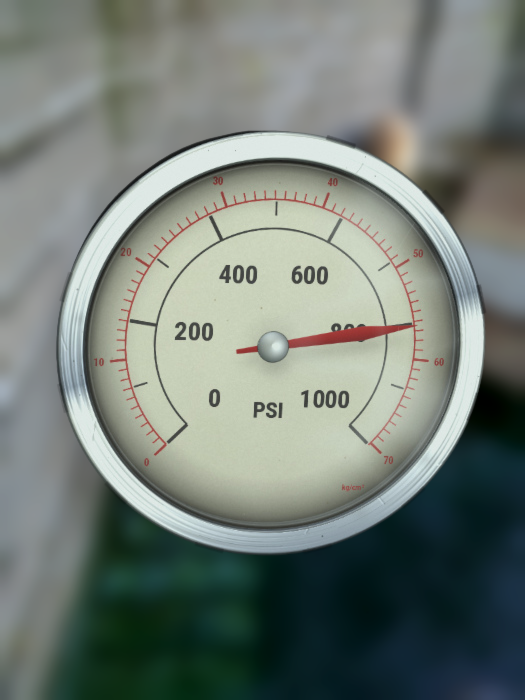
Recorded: value=800 unit=psi
